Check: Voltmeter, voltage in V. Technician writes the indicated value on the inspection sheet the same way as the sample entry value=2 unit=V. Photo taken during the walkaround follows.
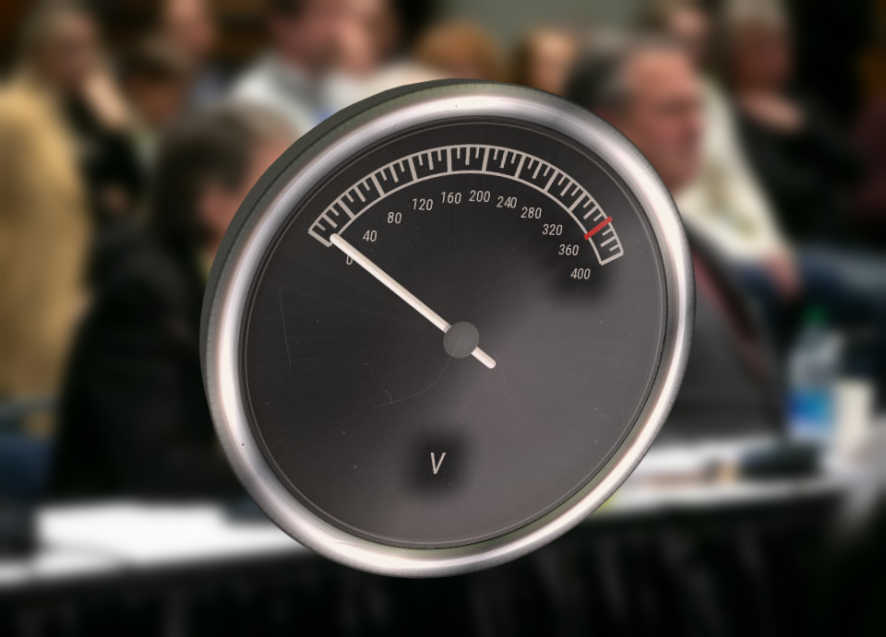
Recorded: value=10 unit=V
